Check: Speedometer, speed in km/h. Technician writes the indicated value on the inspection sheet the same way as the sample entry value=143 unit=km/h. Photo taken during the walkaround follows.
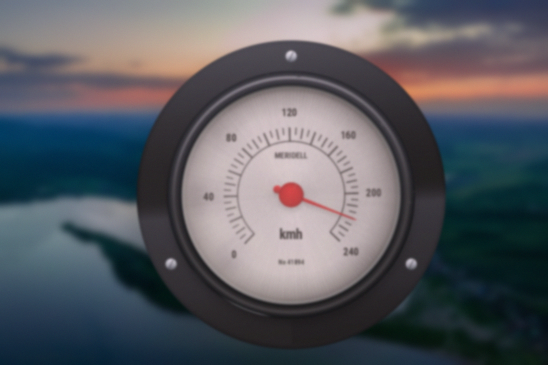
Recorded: value=220 unit=km/h
